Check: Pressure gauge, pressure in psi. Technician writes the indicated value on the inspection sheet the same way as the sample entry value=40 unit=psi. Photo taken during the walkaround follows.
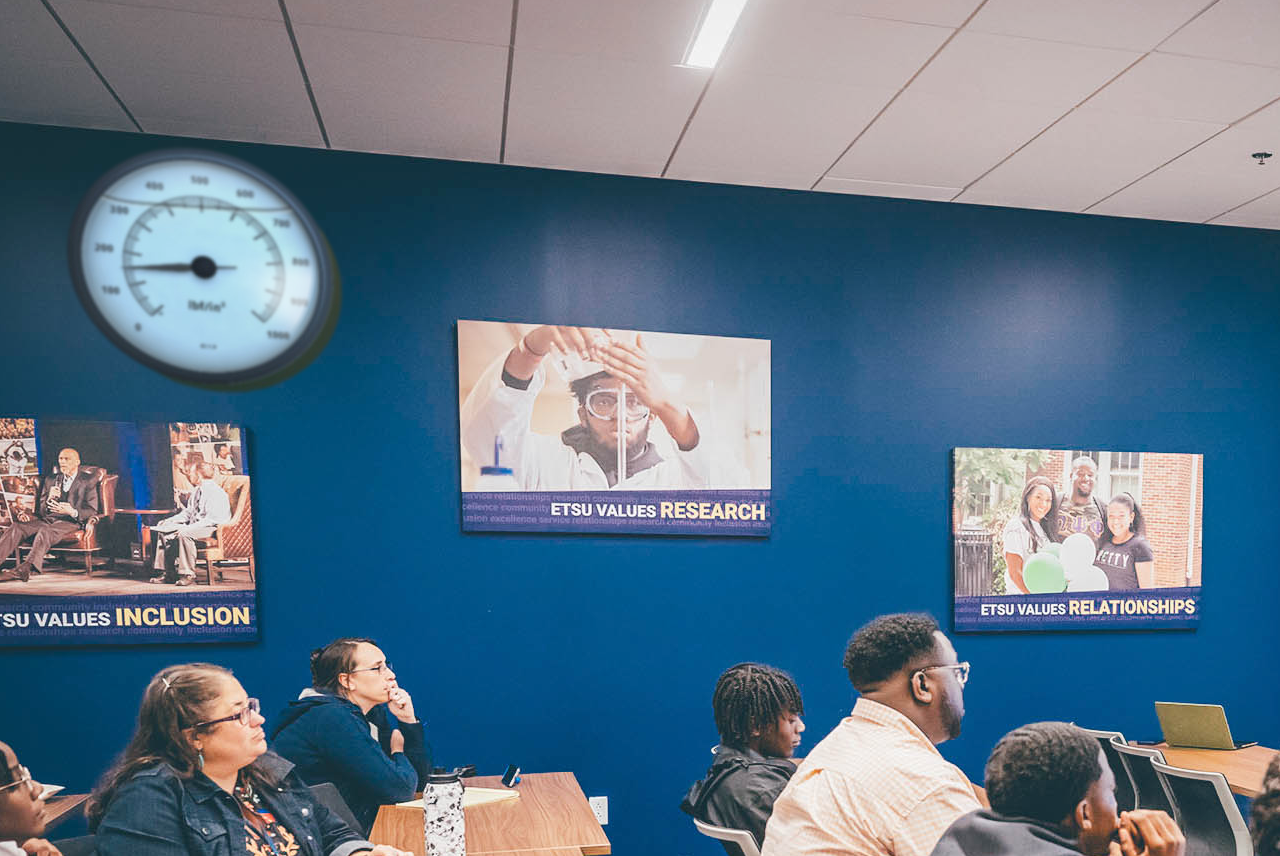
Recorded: value=150 unit=psi
